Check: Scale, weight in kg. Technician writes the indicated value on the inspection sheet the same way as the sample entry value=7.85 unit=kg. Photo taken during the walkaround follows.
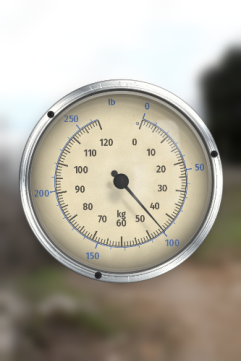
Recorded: value=45 unit=kg
